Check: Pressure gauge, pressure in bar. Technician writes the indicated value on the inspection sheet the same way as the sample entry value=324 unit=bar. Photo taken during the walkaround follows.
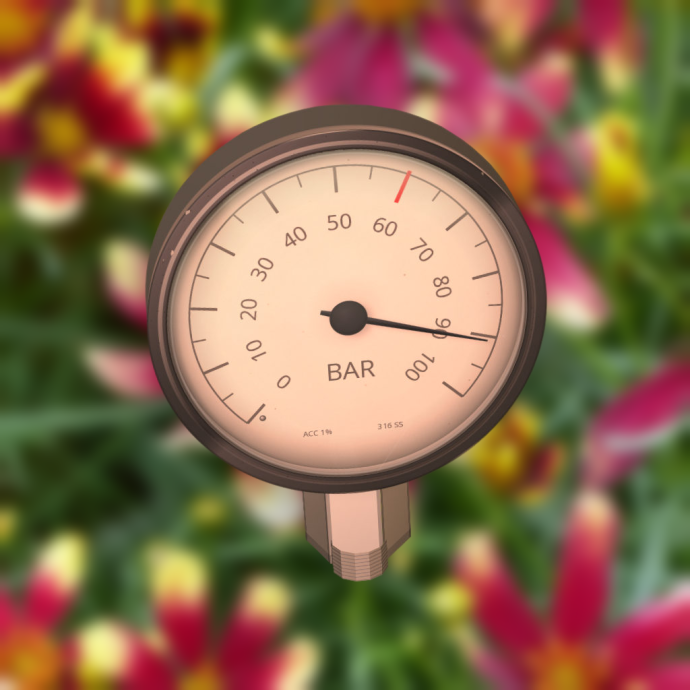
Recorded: value=90 unit=bar
